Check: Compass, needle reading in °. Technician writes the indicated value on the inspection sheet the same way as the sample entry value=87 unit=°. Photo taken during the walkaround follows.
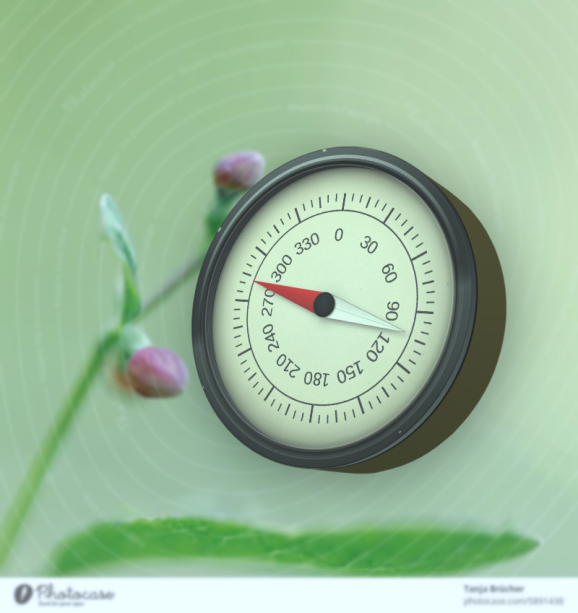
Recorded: value=282.5 unit=°
